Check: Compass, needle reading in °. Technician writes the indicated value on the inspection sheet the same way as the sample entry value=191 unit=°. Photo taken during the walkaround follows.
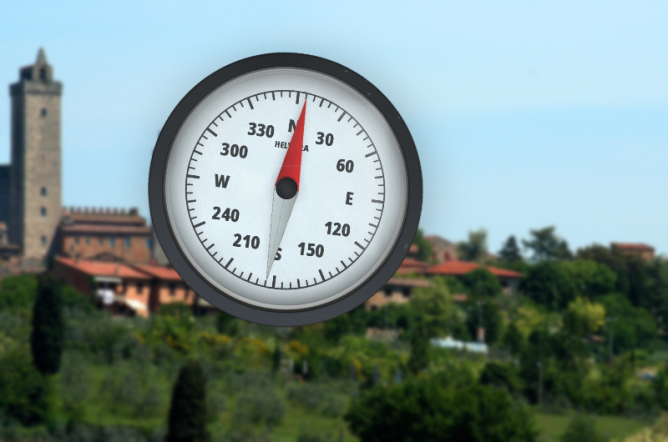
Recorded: value=5 unit=°
